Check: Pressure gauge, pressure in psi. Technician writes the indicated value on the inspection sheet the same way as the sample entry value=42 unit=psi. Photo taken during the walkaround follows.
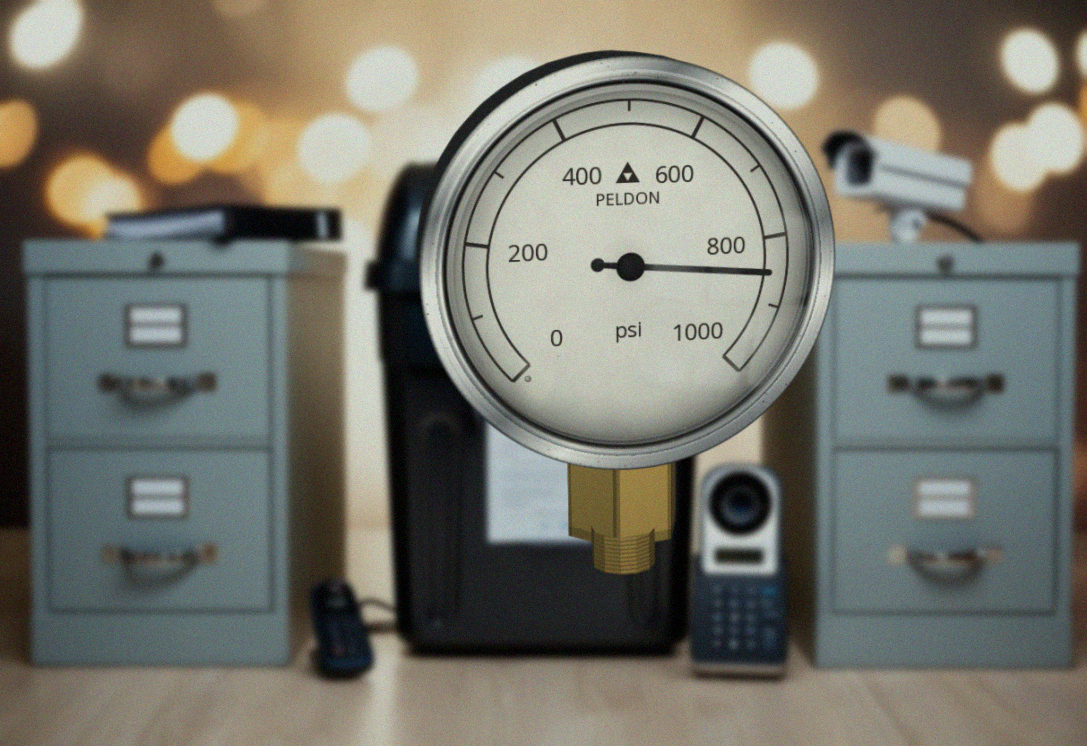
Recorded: value=850 unit=psi
